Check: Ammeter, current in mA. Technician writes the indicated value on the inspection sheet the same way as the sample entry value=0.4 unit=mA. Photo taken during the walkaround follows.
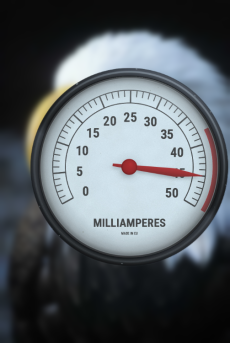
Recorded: value=45 unit=mA
